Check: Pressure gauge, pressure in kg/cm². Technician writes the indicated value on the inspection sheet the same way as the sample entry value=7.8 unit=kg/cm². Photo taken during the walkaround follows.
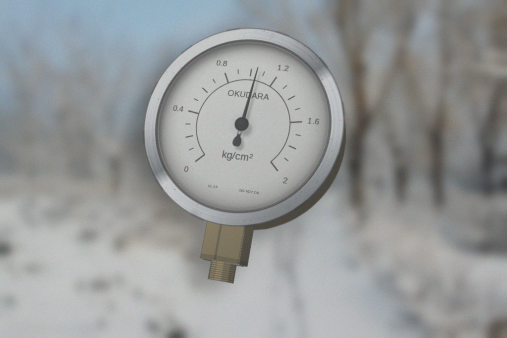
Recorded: value=1.05 unit=kg/cm²
